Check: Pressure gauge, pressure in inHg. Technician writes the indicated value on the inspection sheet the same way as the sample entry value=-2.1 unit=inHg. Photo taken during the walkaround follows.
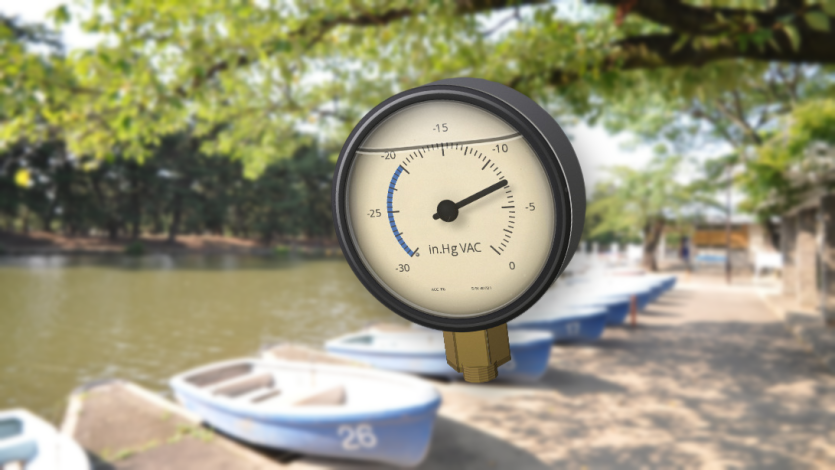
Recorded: value=-7.5 unit=inHg
